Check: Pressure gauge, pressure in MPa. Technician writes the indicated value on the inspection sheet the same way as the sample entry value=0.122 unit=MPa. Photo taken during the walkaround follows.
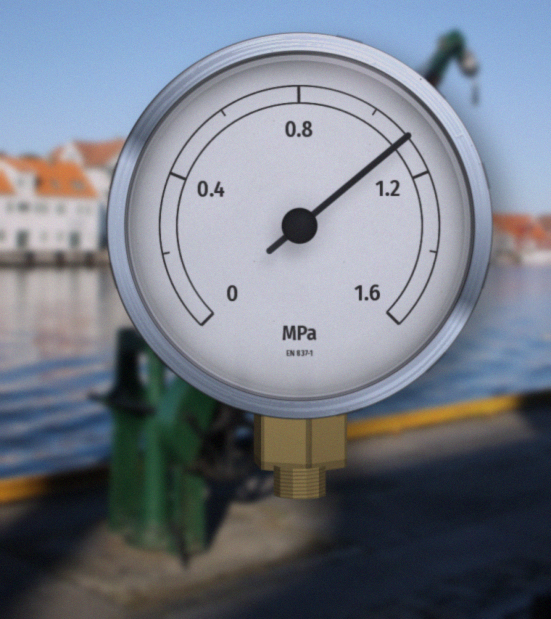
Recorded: value=1.1 unit=MPa
